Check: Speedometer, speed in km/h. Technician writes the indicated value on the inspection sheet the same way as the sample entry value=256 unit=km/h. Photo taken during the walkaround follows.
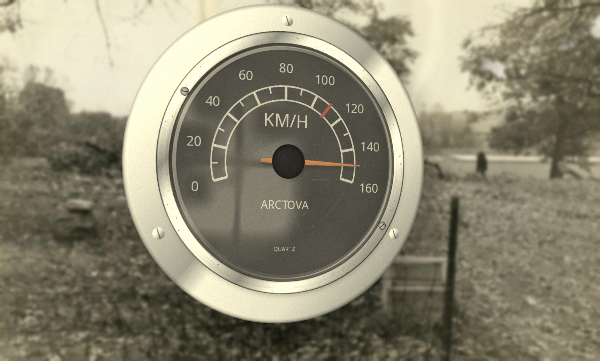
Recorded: value=150 unit=km/h
